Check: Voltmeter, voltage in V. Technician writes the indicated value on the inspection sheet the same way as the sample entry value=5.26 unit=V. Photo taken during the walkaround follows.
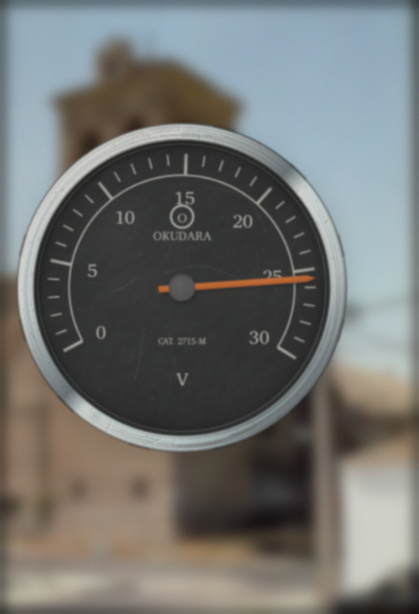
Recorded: value=25.5 unit=V
